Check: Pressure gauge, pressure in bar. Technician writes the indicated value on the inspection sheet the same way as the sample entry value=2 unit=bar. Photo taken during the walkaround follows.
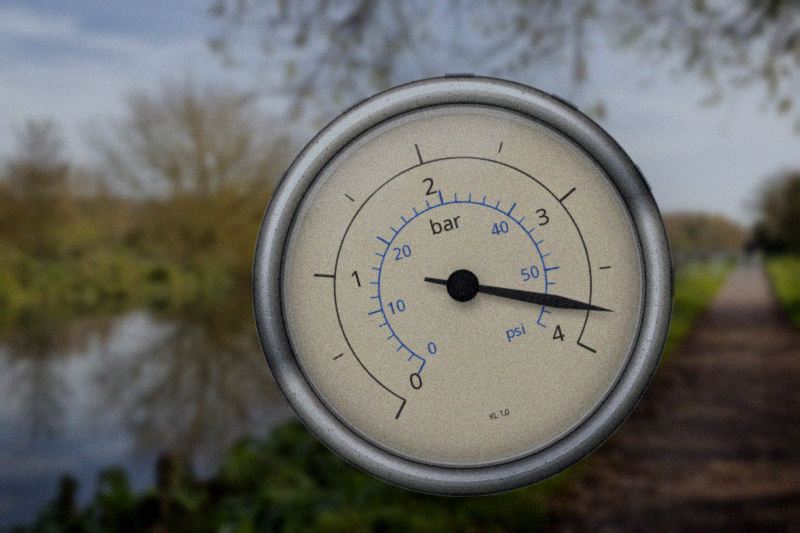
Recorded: value=3.75 unit=bar
